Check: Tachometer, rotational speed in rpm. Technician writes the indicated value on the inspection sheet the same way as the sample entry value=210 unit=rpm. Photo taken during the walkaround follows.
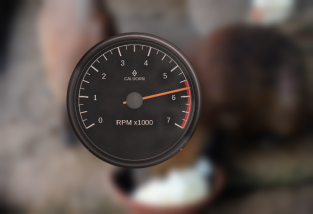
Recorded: value=5750 unit=rpm
